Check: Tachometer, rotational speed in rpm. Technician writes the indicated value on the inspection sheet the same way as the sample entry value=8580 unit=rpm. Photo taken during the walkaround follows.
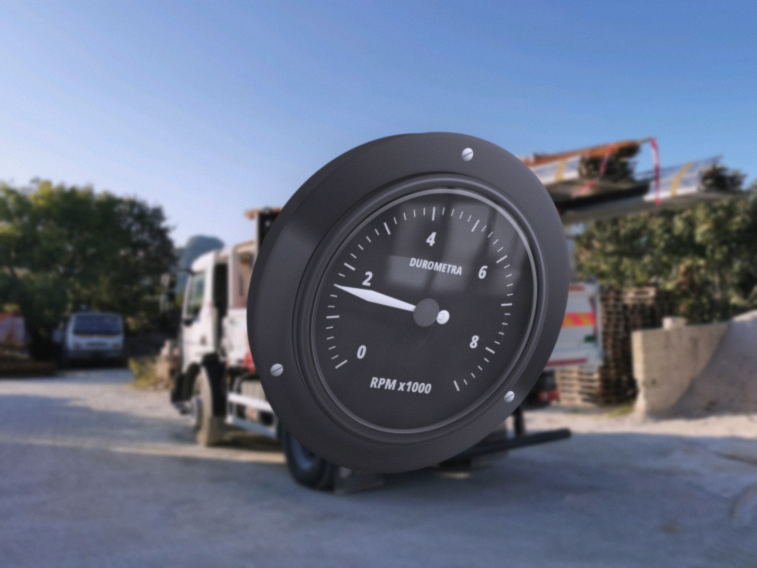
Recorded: value=1600 unit=rpm
